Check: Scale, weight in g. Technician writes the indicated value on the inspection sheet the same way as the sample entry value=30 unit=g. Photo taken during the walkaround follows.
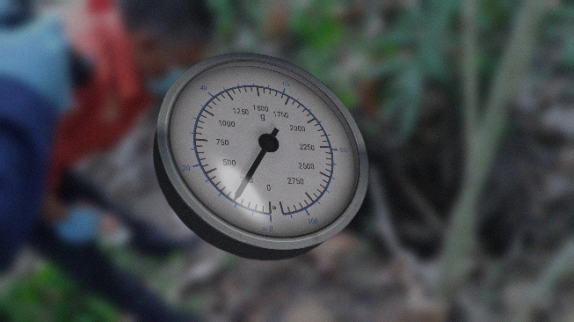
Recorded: value=250 unit=g
